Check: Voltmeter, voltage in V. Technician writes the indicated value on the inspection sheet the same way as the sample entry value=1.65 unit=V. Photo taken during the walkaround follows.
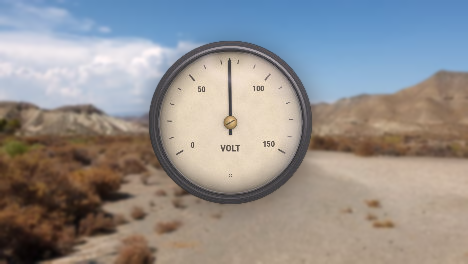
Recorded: value=75 unit=V
